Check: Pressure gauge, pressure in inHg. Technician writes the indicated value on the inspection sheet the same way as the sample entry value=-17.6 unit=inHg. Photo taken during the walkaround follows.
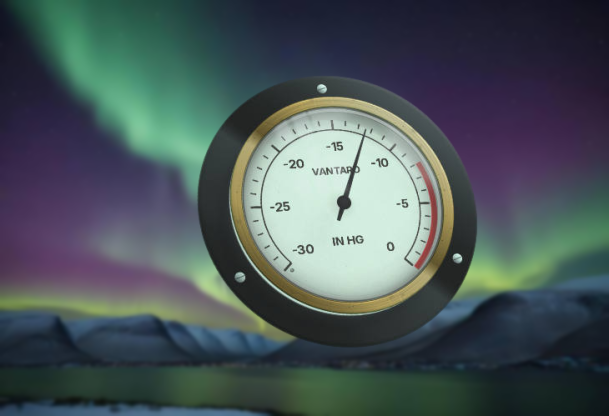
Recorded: value=-12.5 unit=inHg
